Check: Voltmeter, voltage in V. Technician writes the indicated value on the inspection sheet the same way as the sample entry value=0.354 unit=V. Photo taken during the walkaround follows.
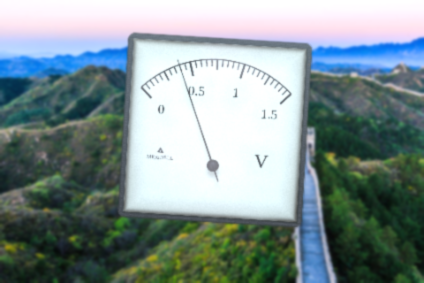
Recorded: value=0.4 unit=V
